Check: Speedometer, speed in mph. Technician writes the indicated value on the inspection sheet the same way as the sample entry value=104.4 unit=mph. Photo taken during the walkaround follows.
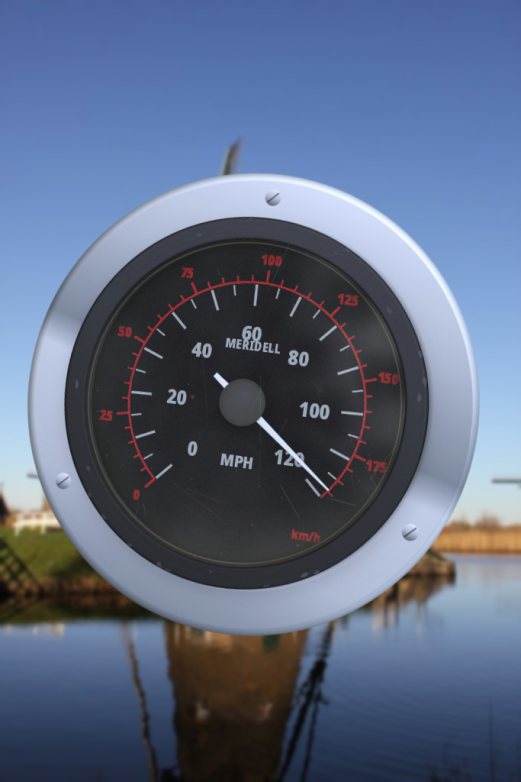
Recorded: value=117.5 unit=mph
